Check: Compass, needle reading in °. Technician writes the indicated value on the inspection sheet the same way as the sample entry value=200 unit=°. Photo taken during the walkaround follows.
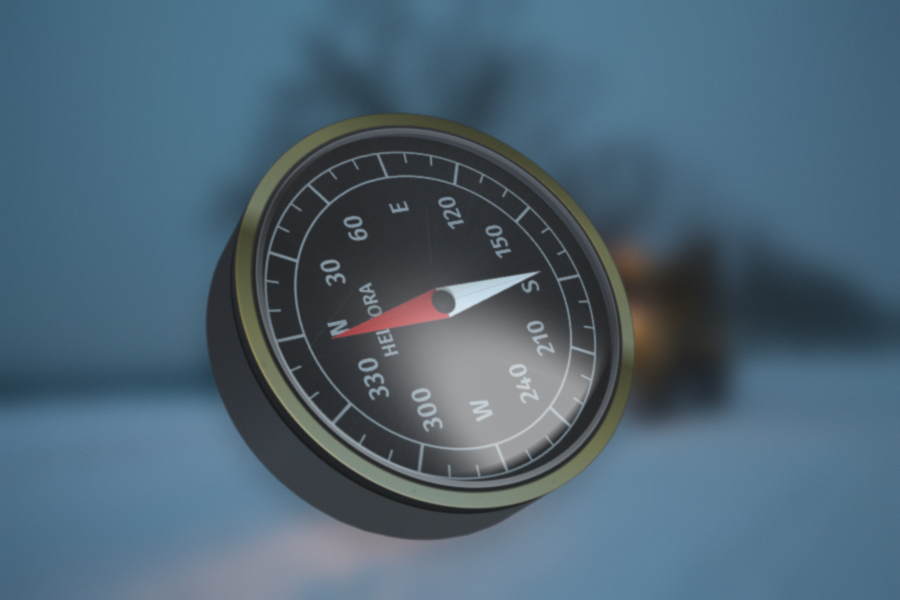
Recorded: value=355 unit=°
